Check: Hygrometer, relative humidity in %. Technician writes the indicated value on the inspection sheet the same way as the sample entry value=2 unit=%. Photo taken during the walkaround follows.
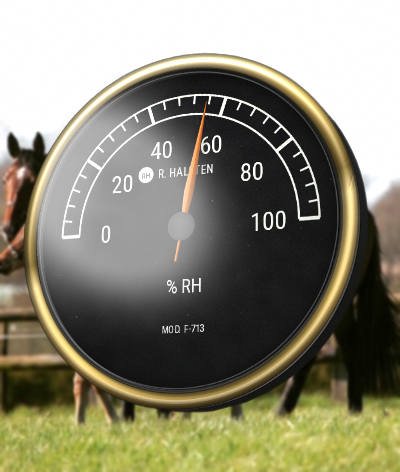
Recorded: value=56 unit=%
